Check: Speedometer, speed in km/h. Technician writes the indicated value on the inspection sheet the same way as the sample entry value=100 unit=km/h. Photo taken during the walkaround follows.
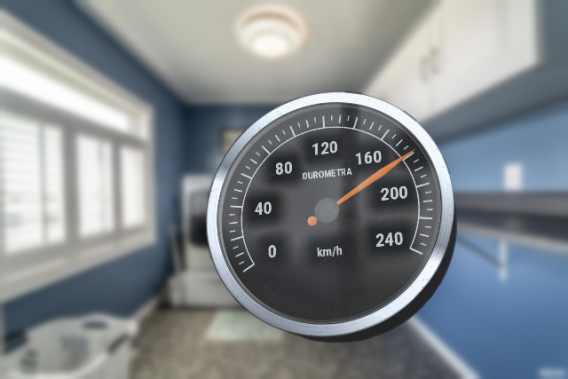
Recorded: value=180 unit=km/h
